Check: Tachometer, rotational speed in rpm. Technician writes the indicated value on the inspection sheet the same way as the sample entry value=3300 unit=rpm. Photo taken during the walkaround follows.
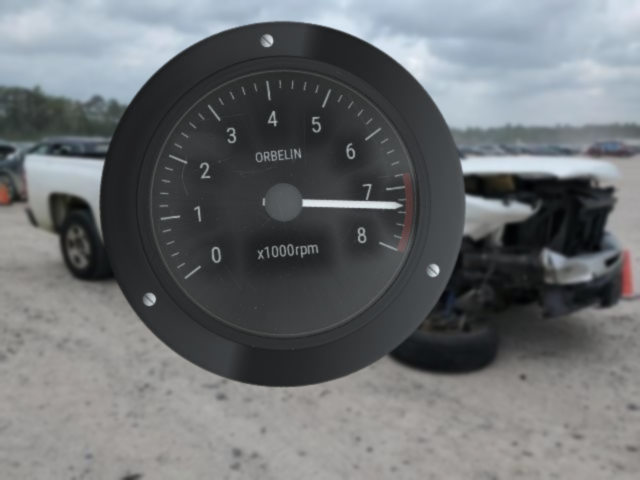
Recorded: value=7300 unit=rpm
